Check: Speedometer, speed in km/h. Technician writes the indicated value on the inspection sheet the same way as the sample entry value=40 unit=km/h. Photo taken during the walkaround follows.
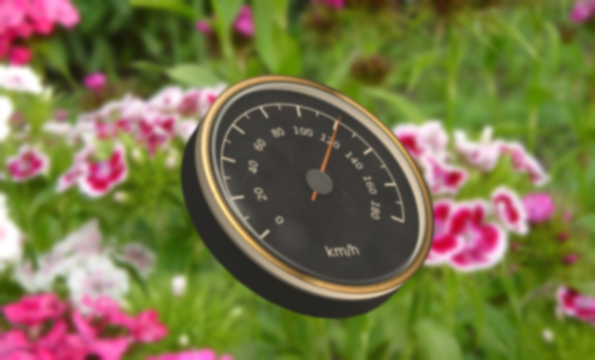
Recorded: value=120 unit=km/h
